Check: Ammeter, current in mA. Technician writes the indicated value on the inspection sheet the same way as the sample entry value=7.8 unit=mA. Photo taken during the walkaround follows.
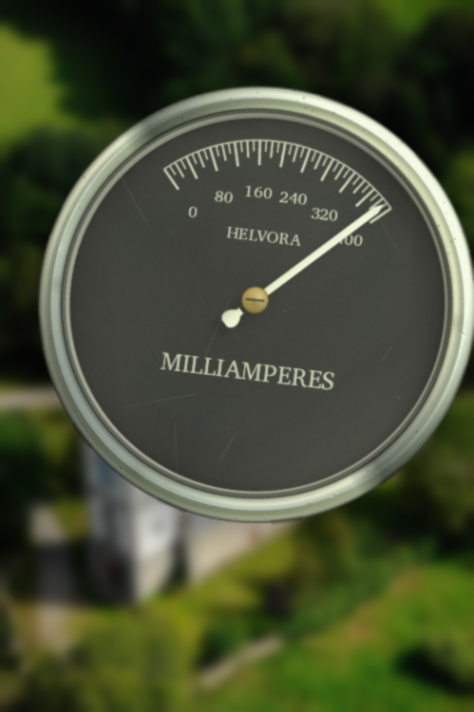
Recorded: value=390 unit=mA
